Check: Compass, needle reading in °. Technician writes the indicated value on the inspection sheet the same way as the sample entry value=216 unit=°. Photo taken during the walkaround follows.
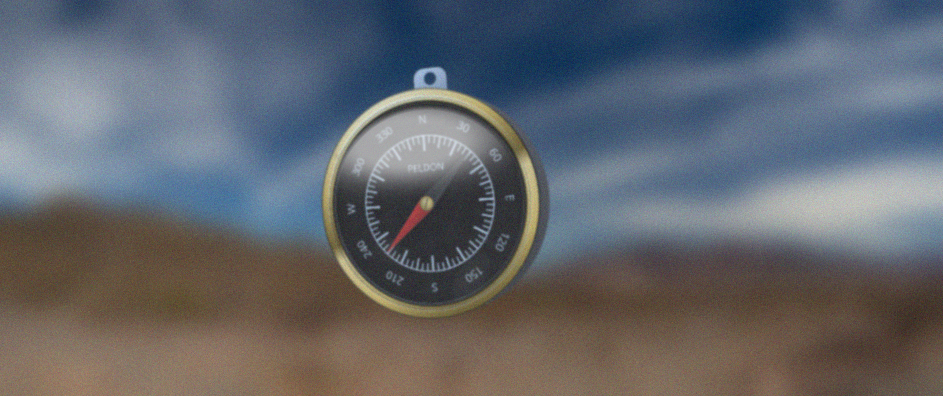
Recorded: value=225 unit=°
